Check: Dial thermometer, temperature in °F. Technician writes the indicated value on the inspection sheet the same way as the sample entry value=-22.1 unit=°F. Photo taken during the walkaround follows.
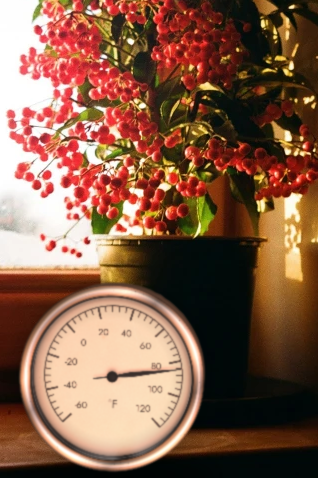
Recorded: value=84 unit=°F
